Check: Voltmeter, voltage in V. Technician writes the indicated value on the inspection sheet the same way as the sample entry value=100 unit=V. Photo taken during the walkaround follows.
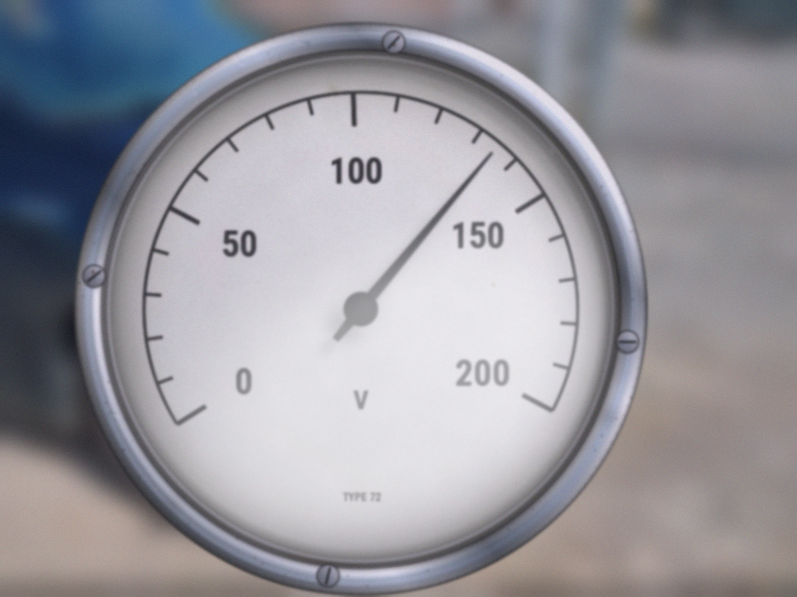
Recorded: value=135 unit=V
